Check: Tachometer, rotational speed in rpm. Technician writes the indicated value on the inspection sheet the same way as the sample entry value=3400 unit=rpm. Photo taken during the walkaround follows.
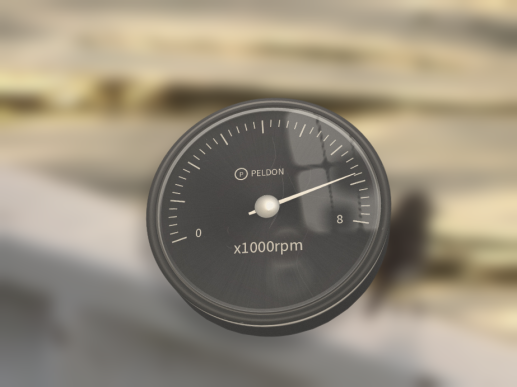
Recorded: value=6800 unit=rpm
